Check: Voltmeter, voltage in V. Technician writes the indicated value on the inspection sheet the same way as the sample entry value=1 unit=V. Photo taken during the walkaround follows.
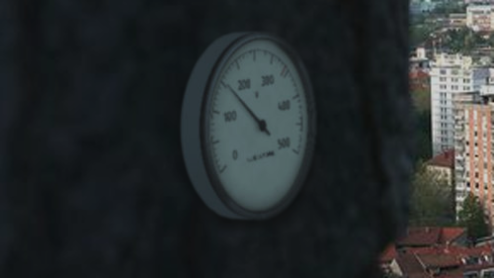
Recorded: value=150 unit=V
